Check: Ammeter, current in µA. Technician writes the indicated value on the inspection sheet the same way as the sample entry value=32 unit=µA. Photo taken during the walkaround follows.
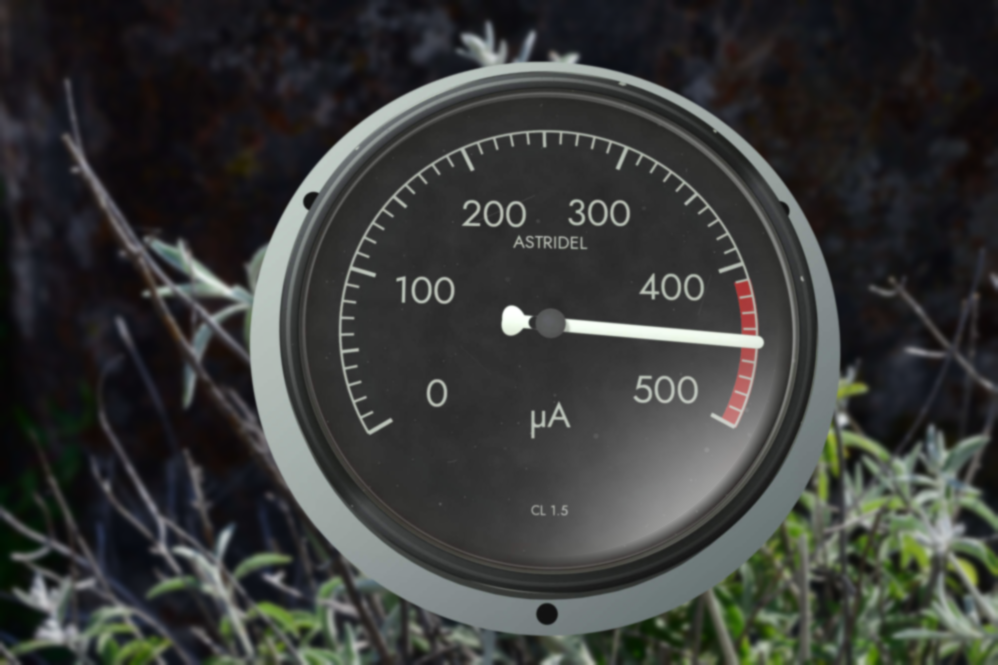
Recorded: value=450 unit=µA
